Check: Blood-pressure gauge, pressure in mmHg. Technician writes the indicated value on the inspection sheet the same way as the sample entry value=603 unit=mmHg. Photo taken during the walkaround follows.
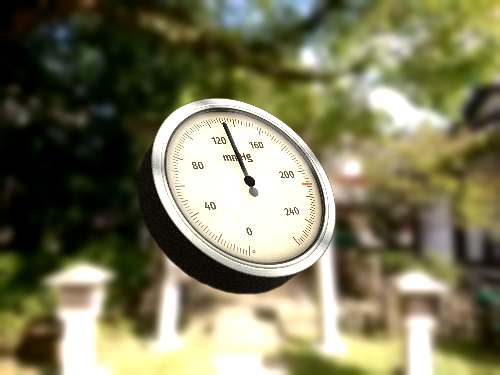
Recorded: value=130 unit=mmHg
